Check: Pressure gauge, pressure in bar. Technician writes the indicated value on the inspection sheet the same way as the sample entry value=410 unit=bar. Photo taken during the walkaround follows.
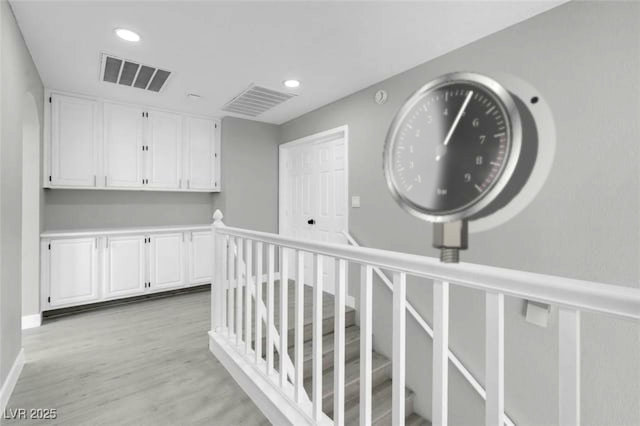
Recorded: value=5 unit=bar
